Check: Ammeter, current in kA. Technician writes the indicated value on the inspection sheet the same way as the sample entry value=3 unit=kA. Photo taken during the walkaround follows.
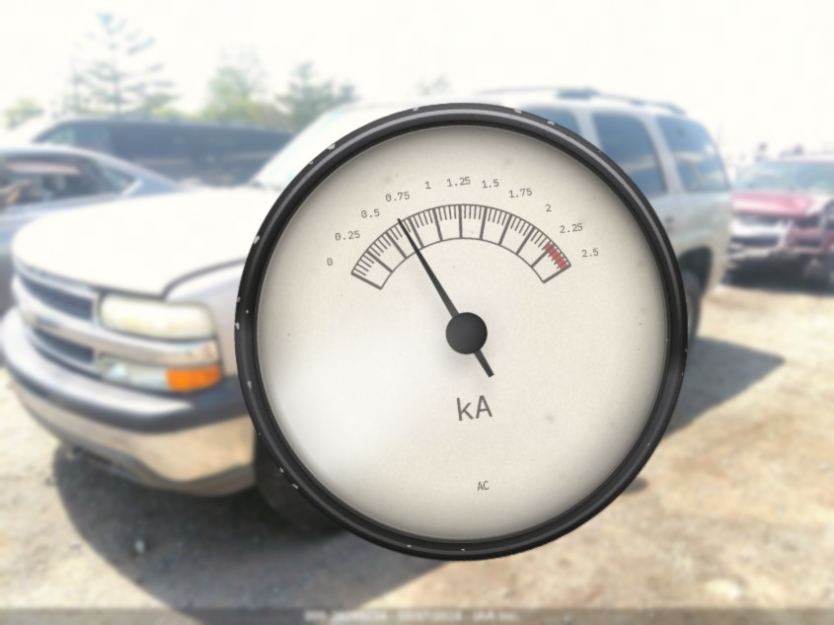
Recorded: value=0.65 unit=kA
